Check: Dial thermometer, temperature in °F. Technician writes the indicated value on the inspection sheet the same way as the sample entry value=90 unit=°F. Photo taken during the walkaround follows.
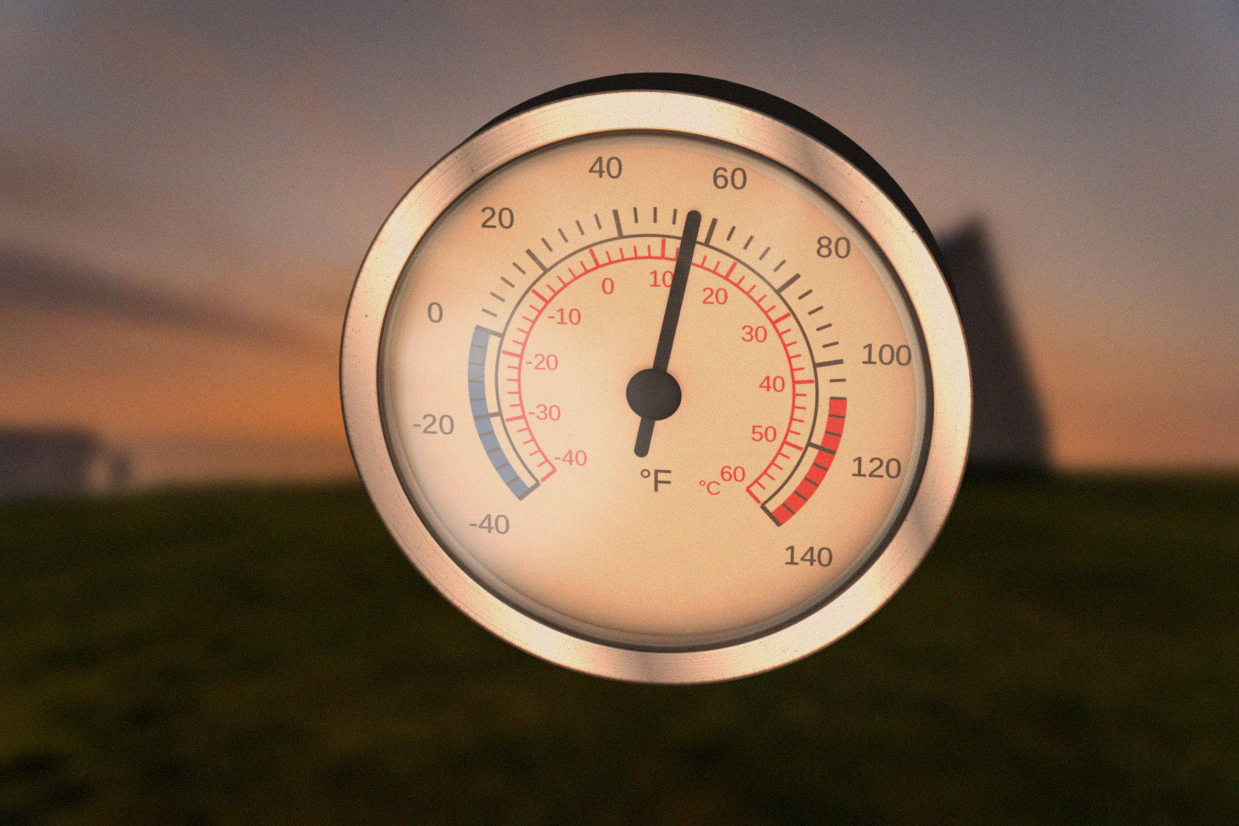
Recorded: value=56 unit=°F
